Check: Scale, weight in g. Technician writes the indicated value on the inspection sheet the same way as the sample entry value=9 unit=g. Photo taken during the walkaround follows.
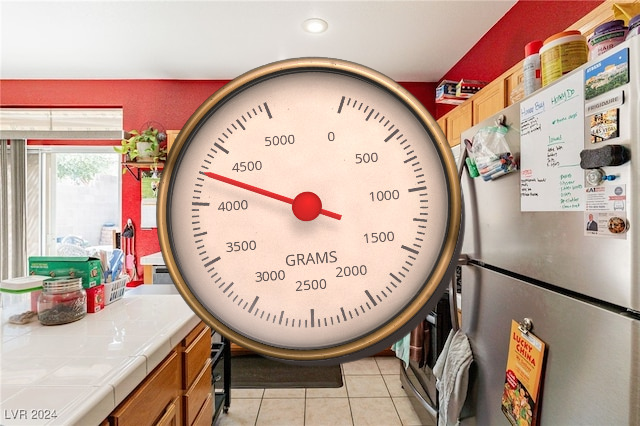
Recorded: value=4250 unit=g
